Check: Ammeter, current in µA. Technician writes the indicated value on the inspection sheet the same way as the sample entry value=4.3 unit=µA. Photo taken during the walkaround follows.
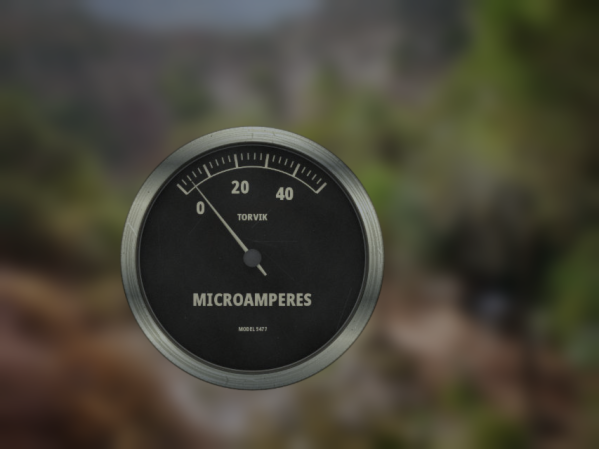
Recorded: value=4 unit=µA
